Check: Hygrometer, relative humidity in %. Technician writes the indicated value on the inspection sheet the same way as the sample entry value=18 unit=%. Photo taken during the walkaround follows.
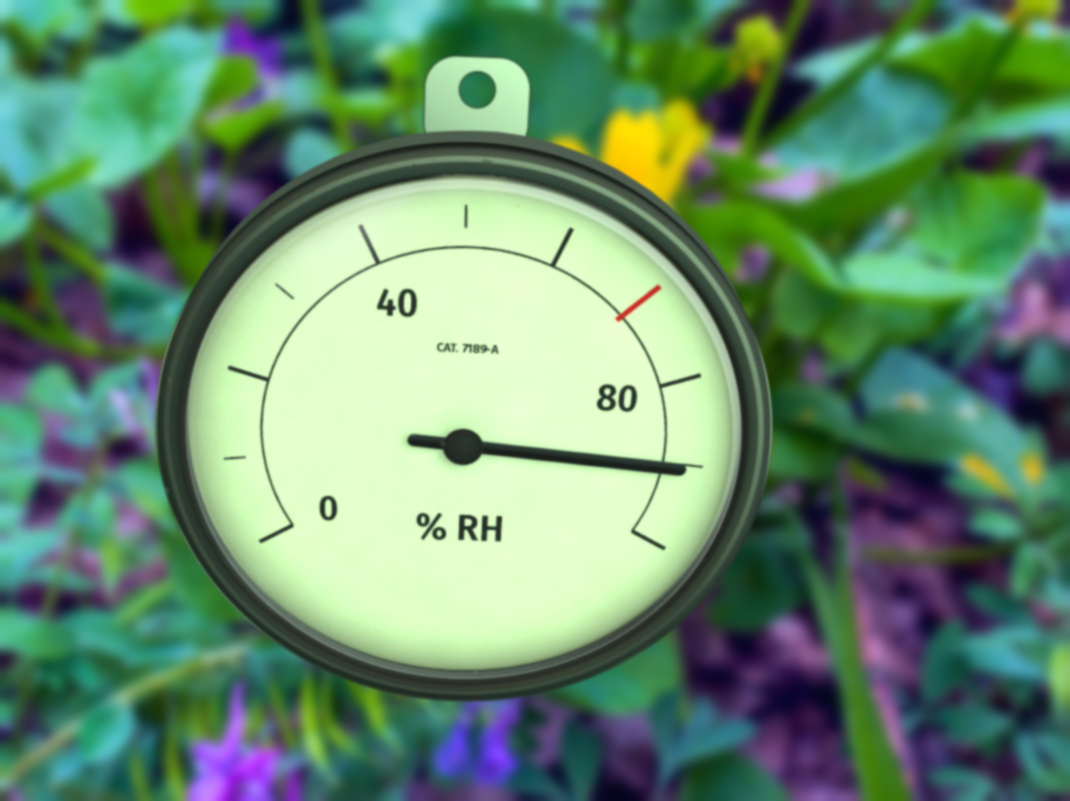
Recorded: value=90 unit=%
